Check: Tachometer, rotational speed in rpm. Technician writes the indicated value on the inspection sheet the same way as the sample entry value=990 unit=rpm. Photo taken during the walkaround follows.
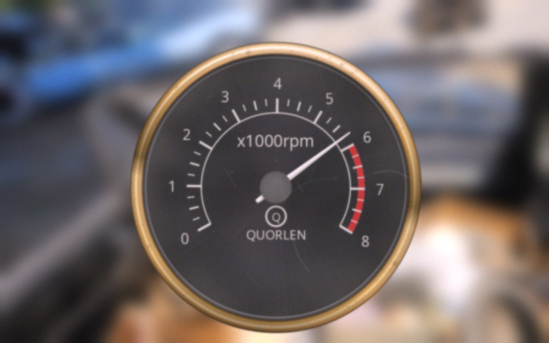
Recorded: value=5750 unit=rpm
